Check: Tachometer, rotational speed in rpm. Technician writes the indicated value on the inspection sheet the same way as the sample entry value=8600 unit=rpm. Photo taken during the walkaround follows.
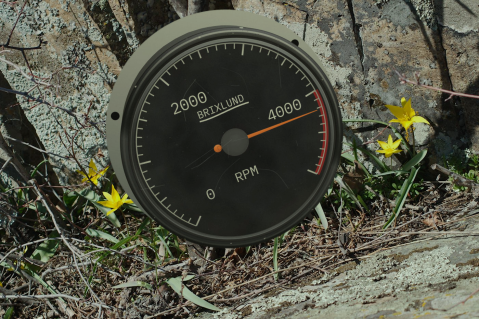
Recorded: value=4200 unit=rpm
